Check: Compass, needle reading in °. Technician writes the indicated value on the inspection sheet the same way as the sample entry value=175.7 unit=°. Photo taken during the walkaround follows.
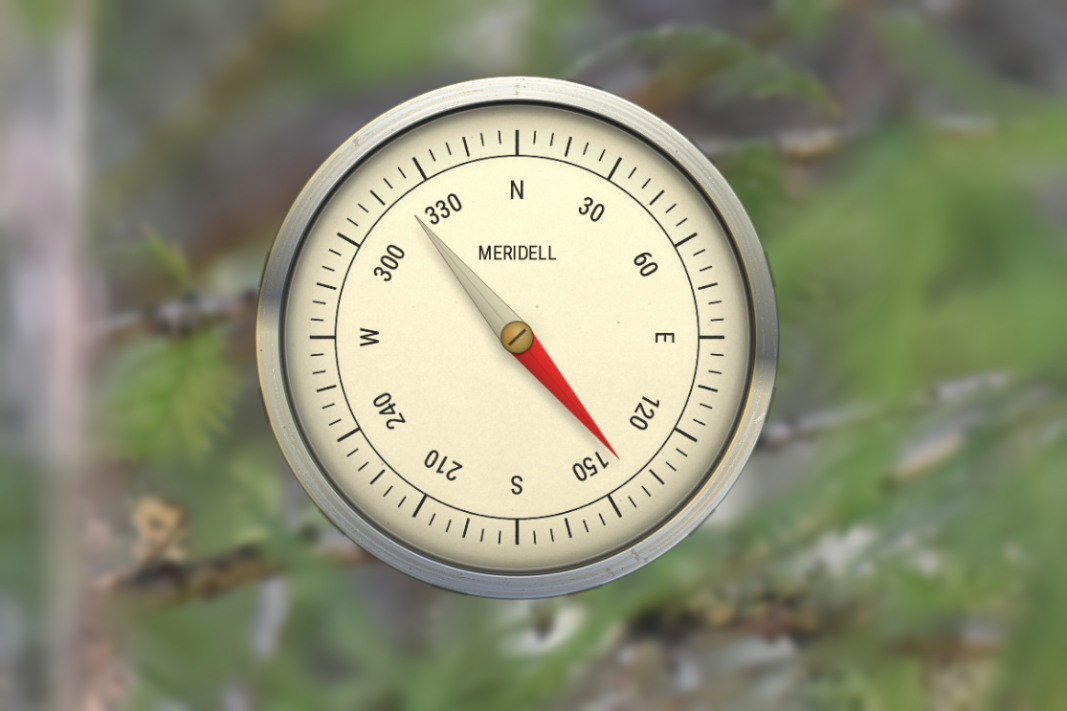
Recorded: value=140 unit=°
